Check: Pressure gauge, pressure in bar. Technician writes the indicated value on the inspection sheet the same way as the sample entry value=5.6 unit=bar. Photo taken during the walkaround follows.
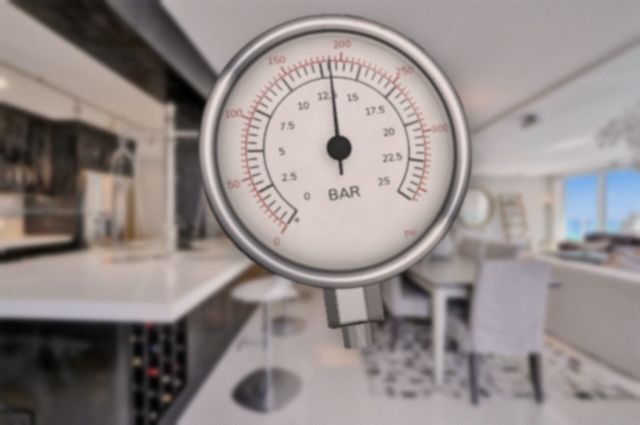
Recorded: value=13 unit=bar
